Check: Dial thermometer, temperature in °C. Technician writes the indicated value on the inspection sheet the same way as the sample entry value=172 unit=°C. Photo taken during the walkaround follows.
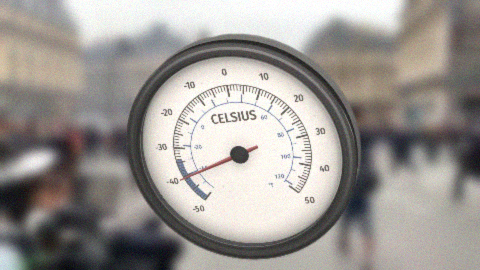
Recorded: value=-40 unit=°C
